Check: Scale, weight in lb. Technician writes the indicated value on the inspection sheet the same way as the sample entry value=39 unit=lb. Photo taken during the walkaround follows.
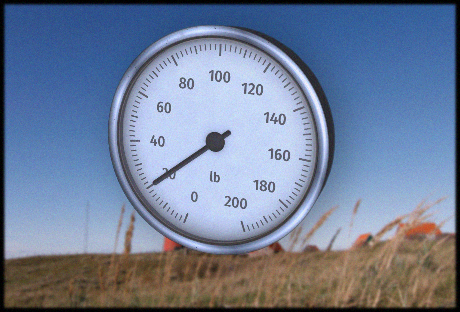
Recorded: value=20 unit=lb
